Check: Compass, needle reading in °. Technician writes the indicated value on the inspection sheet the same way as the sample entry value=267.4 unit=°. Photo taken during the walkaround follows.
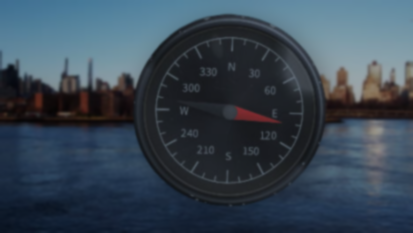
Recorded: value=100 unit=°
